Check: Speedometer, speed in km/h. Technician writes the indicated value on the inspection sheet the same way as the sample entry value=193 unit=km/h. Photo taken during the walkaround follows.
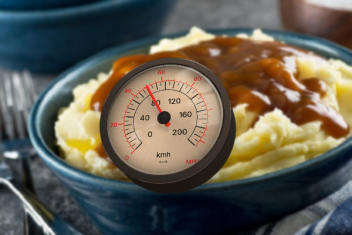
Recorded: value=80 unit=km/h
